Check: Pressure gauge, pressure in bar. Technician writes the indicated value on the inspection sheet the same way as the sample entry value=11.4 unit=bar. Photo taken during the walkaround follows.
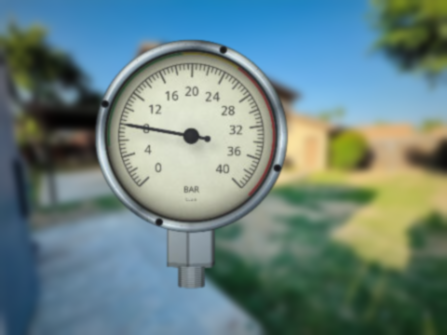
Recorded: value=8 unit=bar
